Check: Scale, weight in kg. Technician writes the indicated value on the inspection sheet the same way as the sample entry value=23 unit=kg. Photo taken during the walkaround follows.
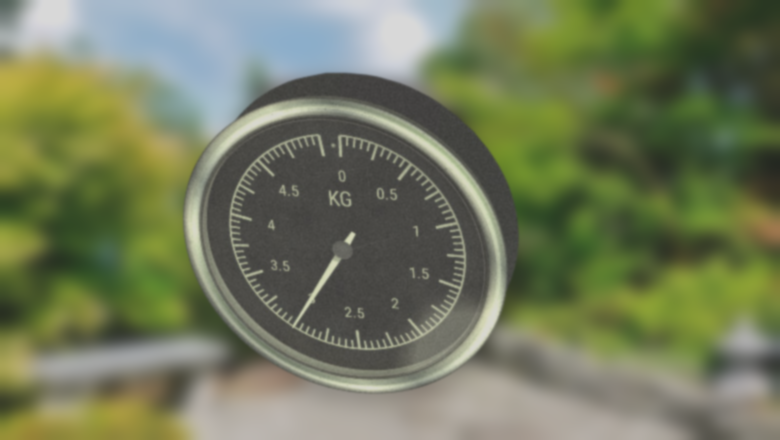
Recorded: value=3 unit=kg
